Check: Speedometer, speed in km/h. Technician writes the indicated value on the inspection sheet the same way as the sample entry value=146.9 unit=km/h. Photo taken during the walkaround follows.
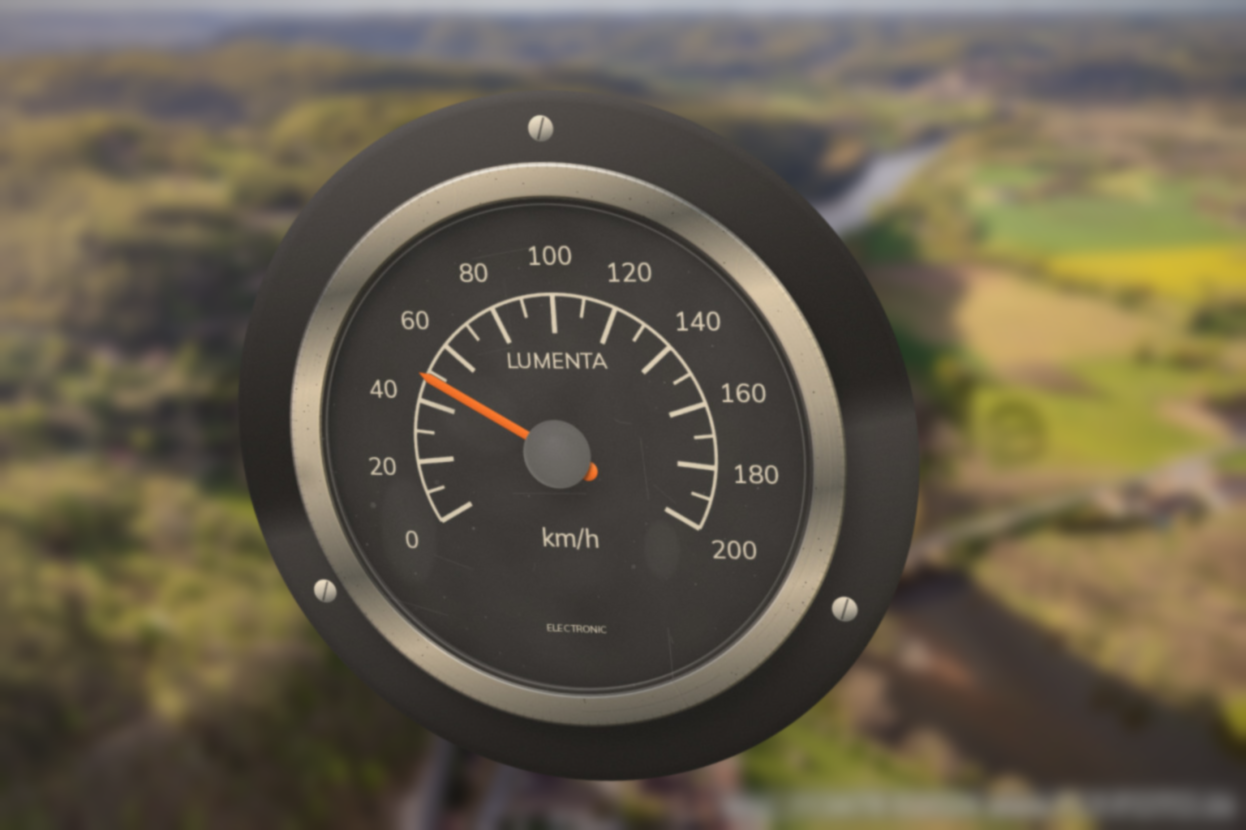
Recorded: value=50 unit=km/h
